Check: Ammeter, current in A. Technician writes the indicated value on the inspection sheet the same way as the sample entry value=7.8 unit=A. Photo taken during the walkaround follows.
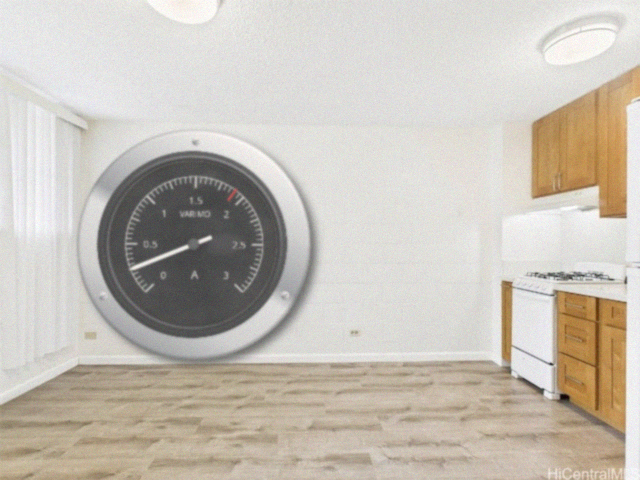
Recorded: value=0.25 unit=A
